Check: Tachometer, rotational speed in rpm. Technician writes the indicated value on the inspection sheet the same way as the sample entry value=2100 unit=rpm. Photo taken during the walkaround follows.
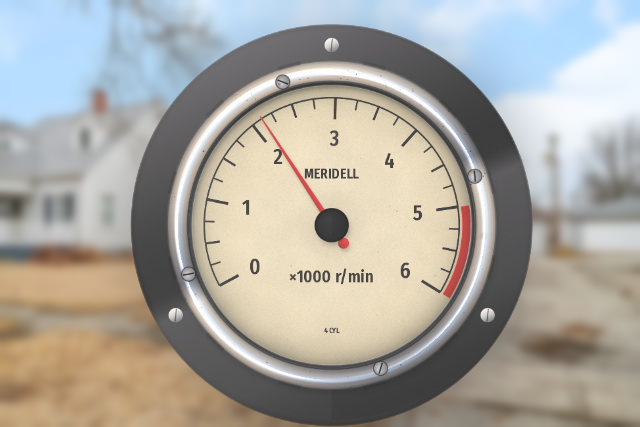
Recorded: value=2125 unit=rpm
